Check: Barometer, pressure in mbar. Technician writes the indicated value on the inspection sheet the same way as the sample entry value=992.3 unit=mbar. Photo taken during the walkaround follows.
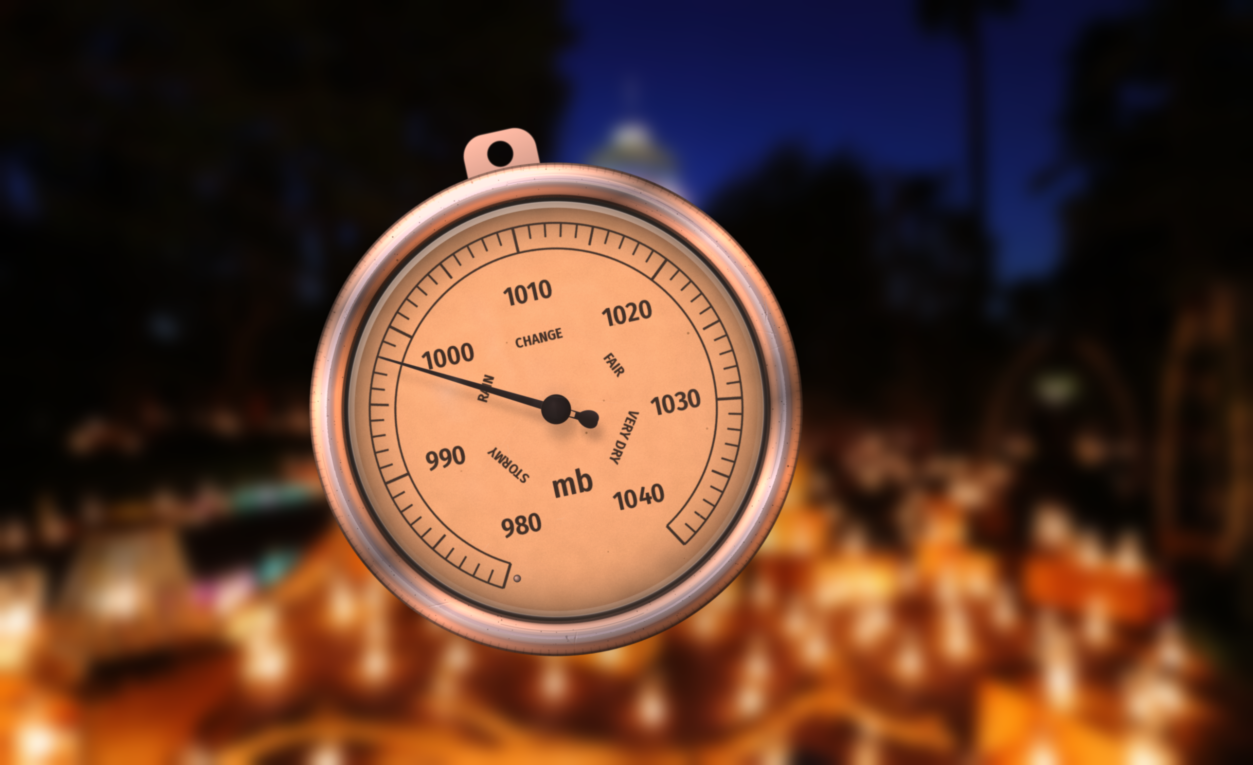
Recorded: value=998 unit=mbar
